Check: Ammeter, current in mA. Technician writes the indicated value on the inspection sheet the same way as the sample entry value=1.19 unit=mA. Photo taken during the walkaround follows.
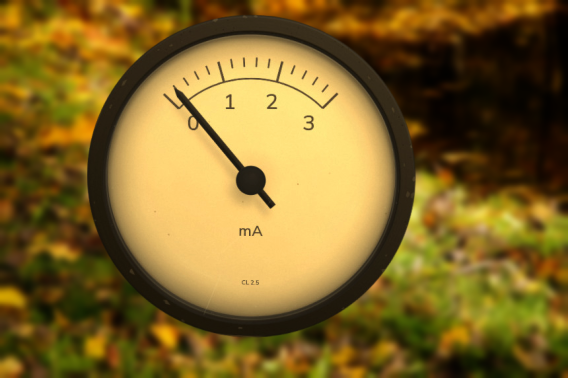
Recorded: value=0.2 unit=mA
